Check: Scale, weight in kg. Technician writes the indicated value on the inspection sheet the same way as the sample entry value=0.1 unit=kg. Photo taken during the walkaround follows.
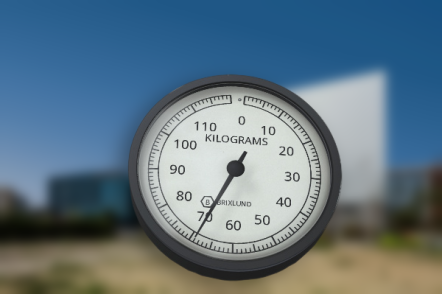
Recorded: value=69 unit=kg
